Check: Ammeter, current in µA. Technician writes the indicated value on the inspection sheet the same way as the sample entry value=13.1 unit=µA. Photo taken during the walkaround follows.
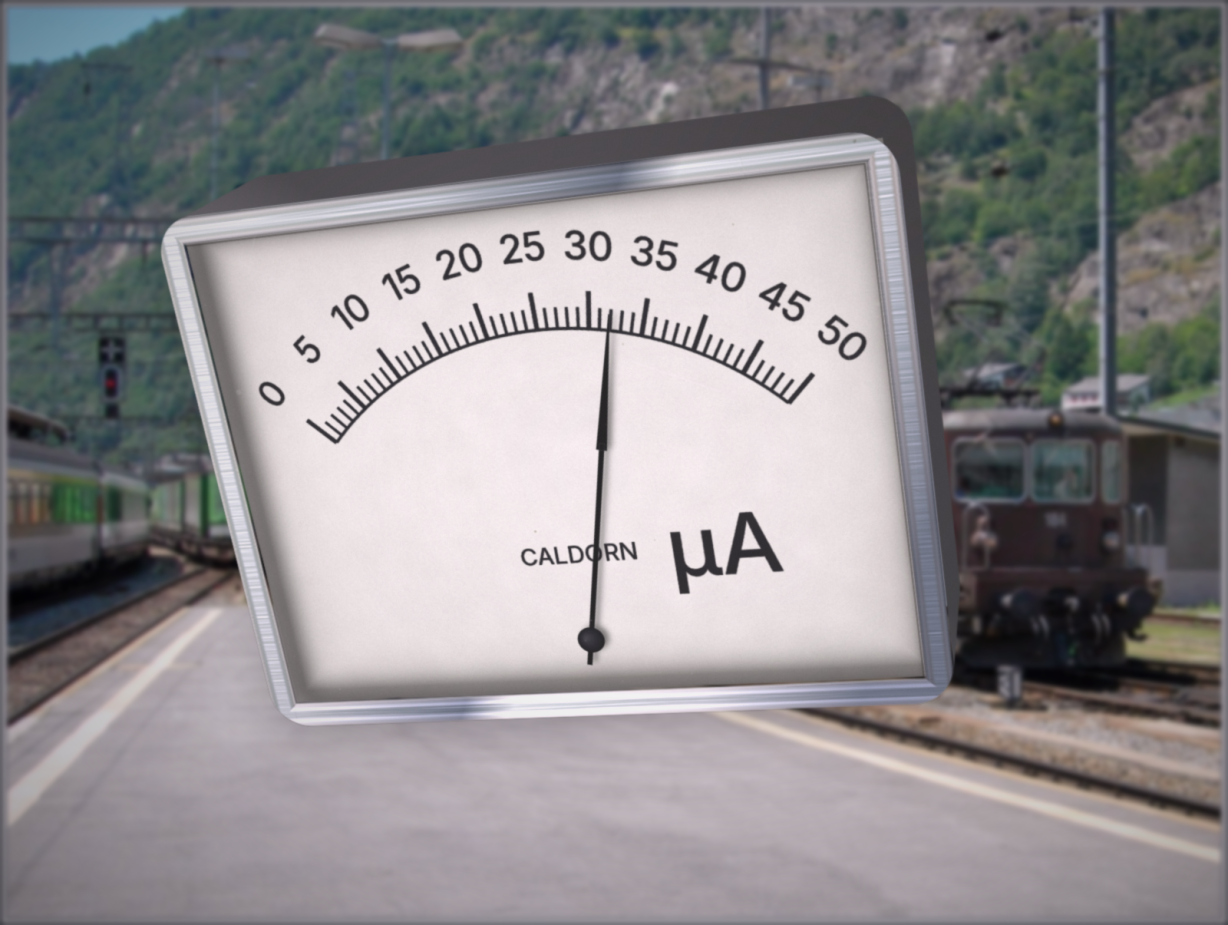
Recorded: value=32 unit=µA
